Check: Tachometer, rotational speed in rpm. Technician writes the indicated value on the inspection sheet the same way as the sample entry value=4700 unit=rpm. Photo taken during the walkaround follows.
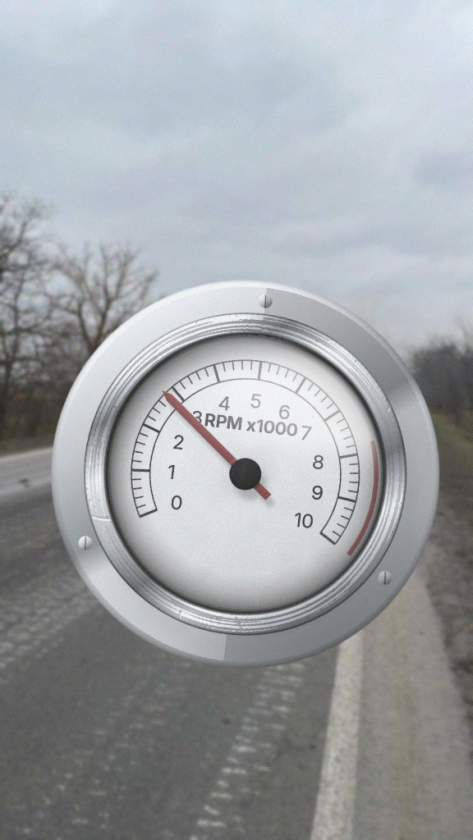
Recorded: value=2800 unit=rpm
